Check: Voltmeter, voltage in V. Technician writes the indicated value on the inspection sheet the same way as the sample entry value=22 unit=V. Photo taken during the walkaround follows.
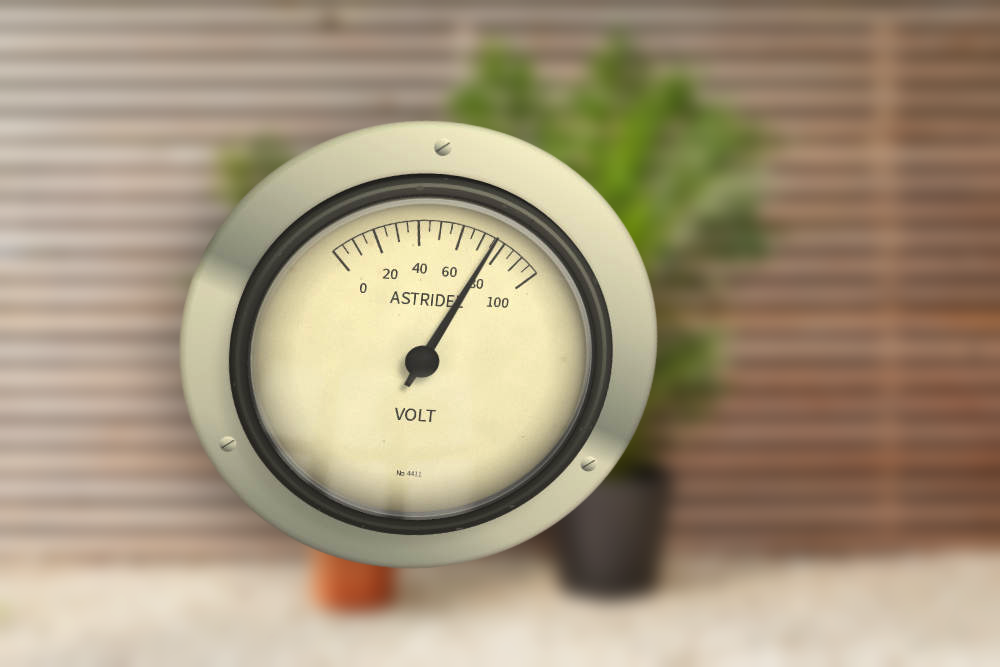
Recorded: value=75 unit=V
